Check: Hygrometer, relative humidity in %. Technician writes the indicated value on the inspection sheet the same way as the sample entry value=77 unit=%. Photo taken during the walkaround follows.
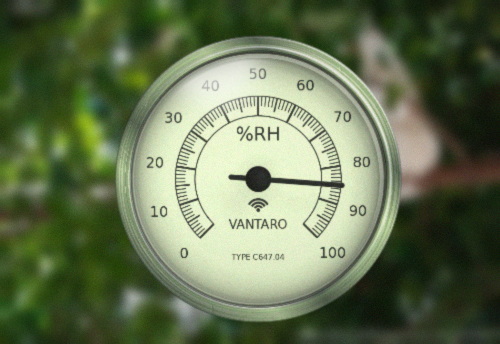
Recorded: value=85 unit=%
